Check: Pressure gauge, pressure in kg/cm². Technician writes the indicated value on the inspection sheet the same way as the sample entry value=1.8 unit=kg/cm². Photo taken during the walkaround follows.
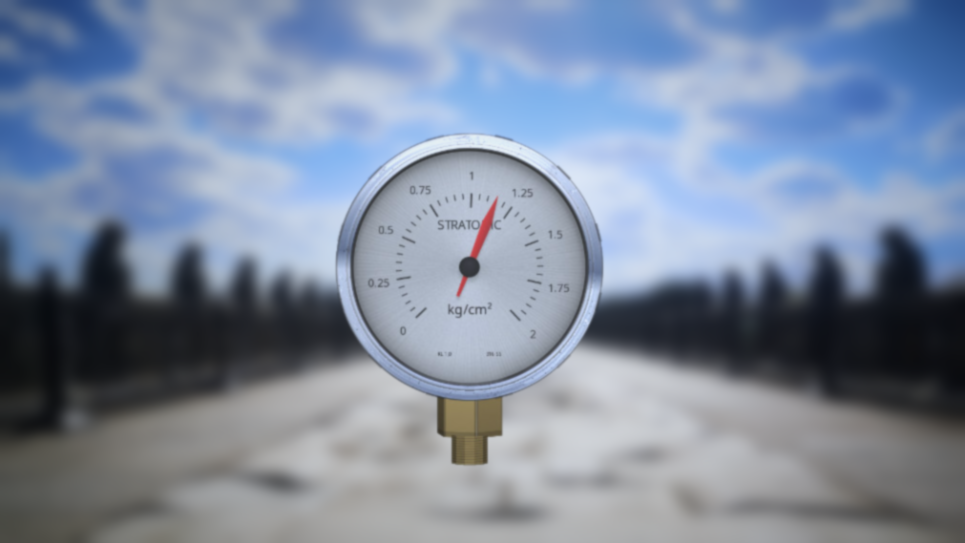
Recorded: value=1.15 unit=kg/cm²
